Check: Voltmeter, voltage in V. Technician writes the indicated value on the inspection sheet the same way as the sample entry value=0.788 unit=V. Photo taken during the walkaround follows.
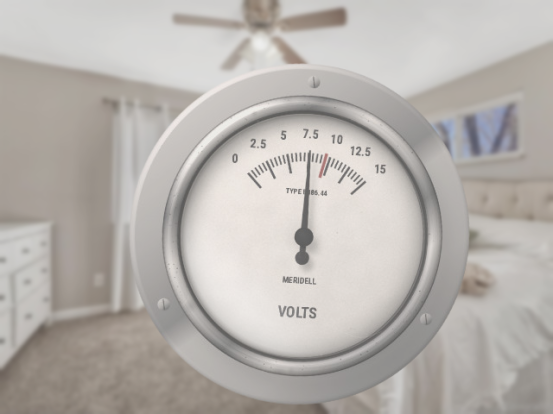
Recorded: value=7.5 unit=V
